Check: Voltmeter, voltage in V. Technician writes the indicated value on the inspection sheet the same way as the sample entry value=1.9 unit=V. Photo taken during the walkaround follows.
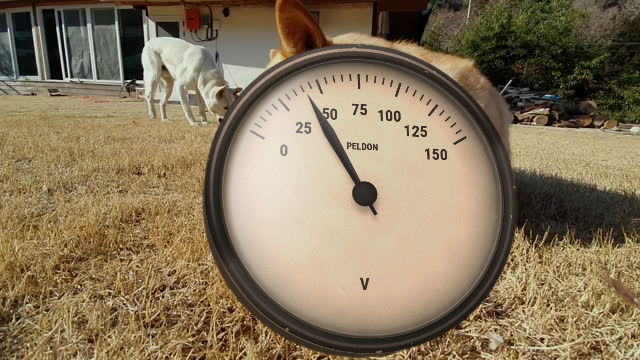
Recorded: value=40 unit=V
